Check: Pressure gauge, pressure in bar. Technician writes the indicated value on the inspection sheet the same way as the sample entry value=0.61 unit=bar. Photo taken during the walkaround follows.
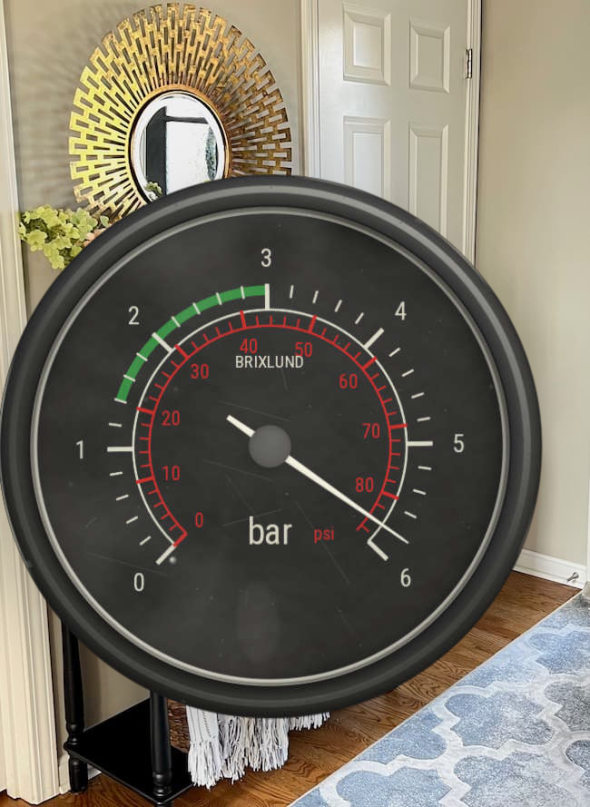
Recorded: value=5.8 unit=bar
